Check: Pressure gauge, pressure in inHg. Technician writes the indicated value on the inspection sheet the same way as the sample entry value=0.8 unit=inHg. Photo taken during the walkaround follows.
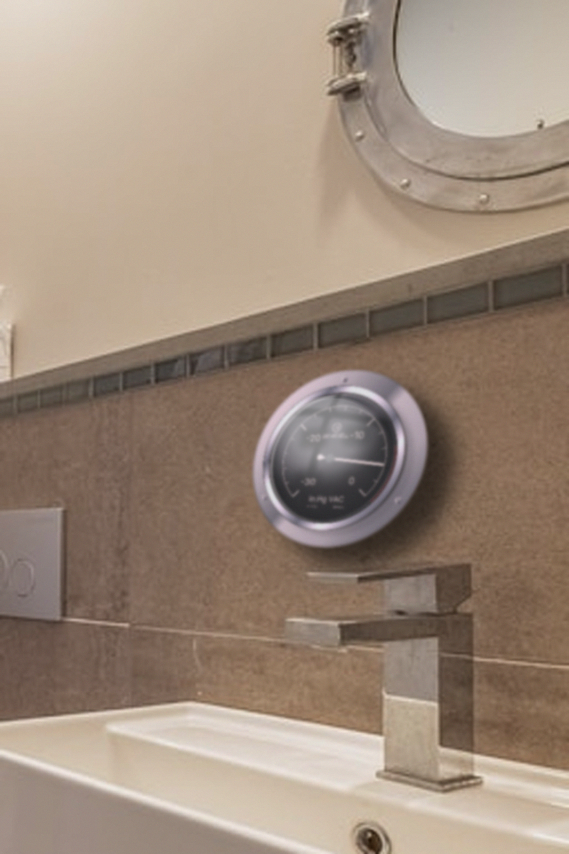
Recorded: value=-4 unit=inHg
